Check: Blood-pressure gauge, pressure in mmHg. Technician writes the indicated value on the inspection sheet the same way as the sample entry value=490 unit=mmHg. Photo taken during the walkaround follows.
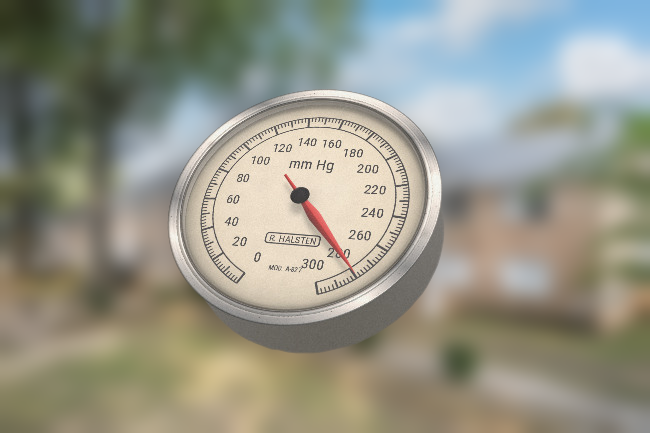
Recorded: value=280 unit=mmHg
